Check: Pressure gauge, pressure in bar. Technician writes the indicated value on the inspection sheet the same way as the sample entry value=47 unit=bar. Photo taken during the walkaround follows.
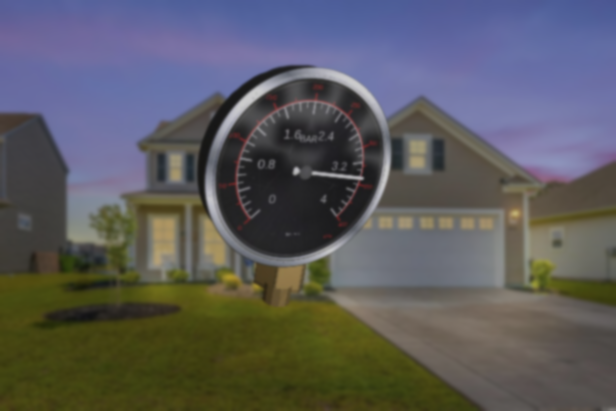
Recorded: value=3.4 unit=bar
